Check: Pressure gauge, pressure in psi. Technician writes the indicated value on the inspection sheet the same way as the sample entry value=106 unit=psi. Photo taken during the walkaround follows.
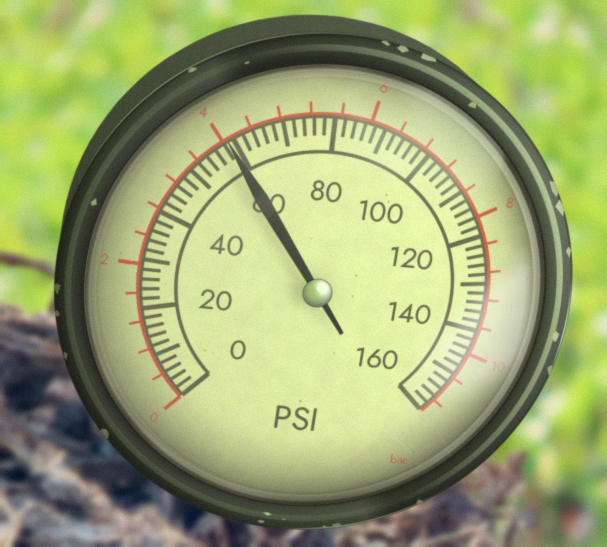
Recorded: value=59 unit=psi
